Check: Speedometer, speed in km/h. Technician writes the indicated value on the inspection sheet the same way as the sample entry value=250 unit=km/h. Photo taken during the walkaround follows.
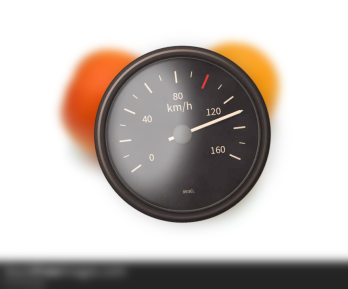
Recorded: value=130 unit=km/h
